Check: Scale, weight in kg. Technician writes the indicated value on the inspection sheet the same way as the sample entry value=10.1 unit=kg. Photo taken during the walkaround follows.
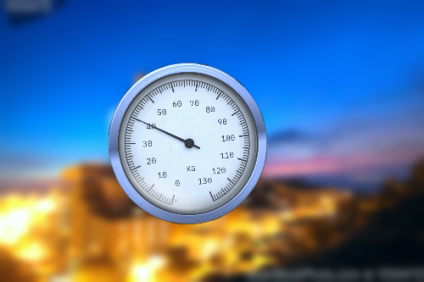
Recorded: value=40 unit=kg
